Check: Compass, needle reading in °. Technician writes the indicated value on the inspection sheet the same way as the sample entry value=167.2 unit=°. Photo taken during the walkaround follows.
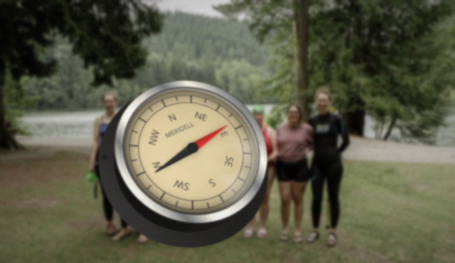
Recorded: value=82.5 unit=°
